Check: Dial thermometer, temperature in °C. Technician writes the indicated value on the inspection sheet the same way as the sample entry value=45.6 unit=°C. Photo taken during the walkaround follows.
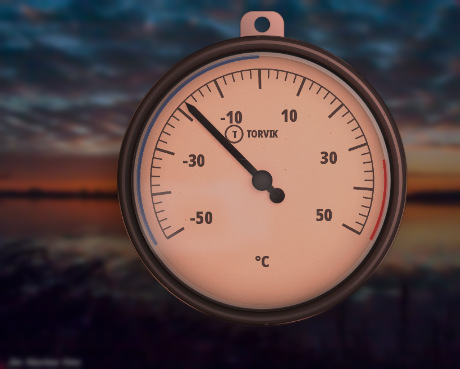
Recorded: value=-18 unit=°C
